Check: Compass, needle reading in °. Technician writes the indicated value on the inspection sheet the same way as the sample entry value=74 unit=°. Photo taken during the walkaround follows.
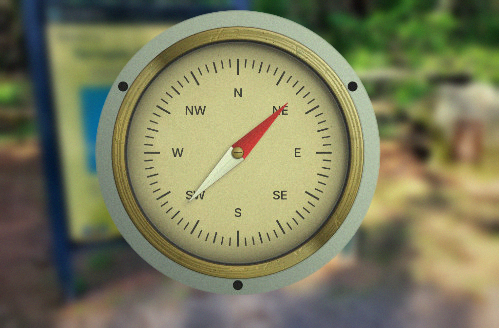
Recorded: value=45 unit=°
